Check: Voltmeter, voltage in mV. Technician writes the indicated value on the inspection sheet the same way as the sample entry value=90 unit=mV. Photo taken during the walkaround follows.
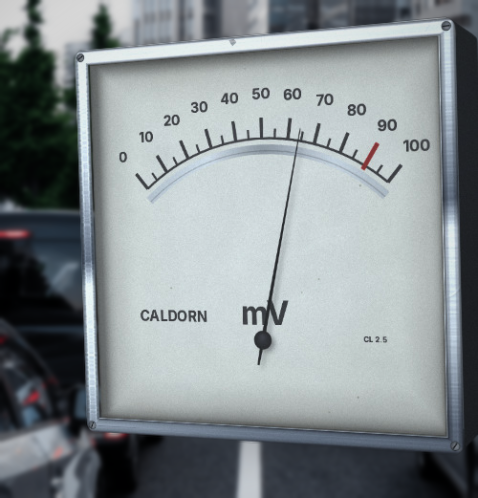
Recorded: value=65 unit=mV
